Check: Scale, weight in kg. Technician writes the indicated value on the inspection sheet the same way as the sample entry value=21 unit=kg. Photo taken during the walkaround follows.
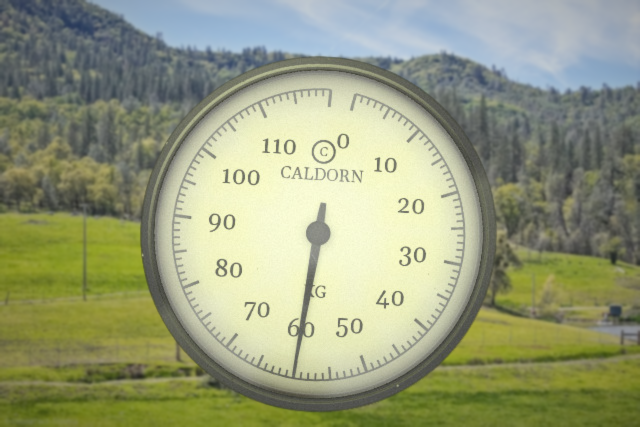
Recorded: value=60 unit=kg
